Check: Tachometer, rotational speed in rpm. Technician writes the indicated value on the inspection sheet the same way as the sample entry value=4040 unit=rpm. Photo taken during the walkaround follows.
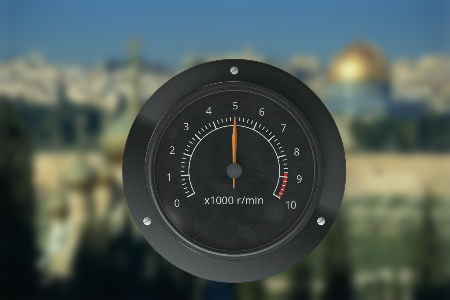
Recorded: value=5000 unit=rpm
